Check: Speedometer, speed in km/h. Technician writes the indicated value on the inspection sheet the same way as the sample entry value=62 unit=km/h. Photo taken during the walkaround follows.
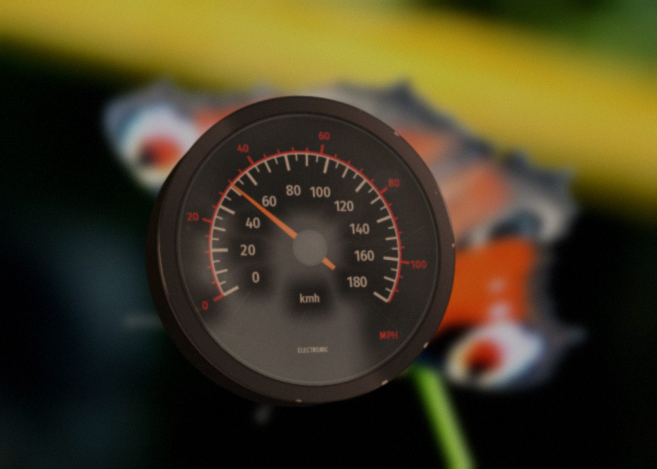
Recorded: value=50 unit=km/h
